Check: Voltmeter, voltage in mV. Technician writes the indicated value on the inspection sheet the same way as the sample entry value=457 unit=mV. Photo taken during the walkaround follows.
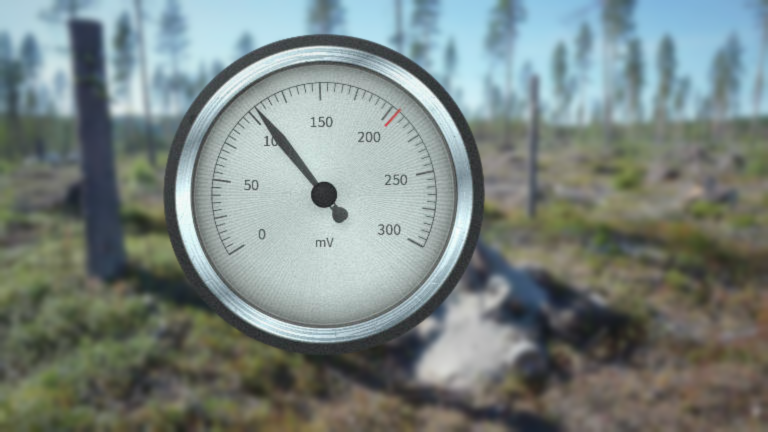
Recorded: value=105 unit=mV
